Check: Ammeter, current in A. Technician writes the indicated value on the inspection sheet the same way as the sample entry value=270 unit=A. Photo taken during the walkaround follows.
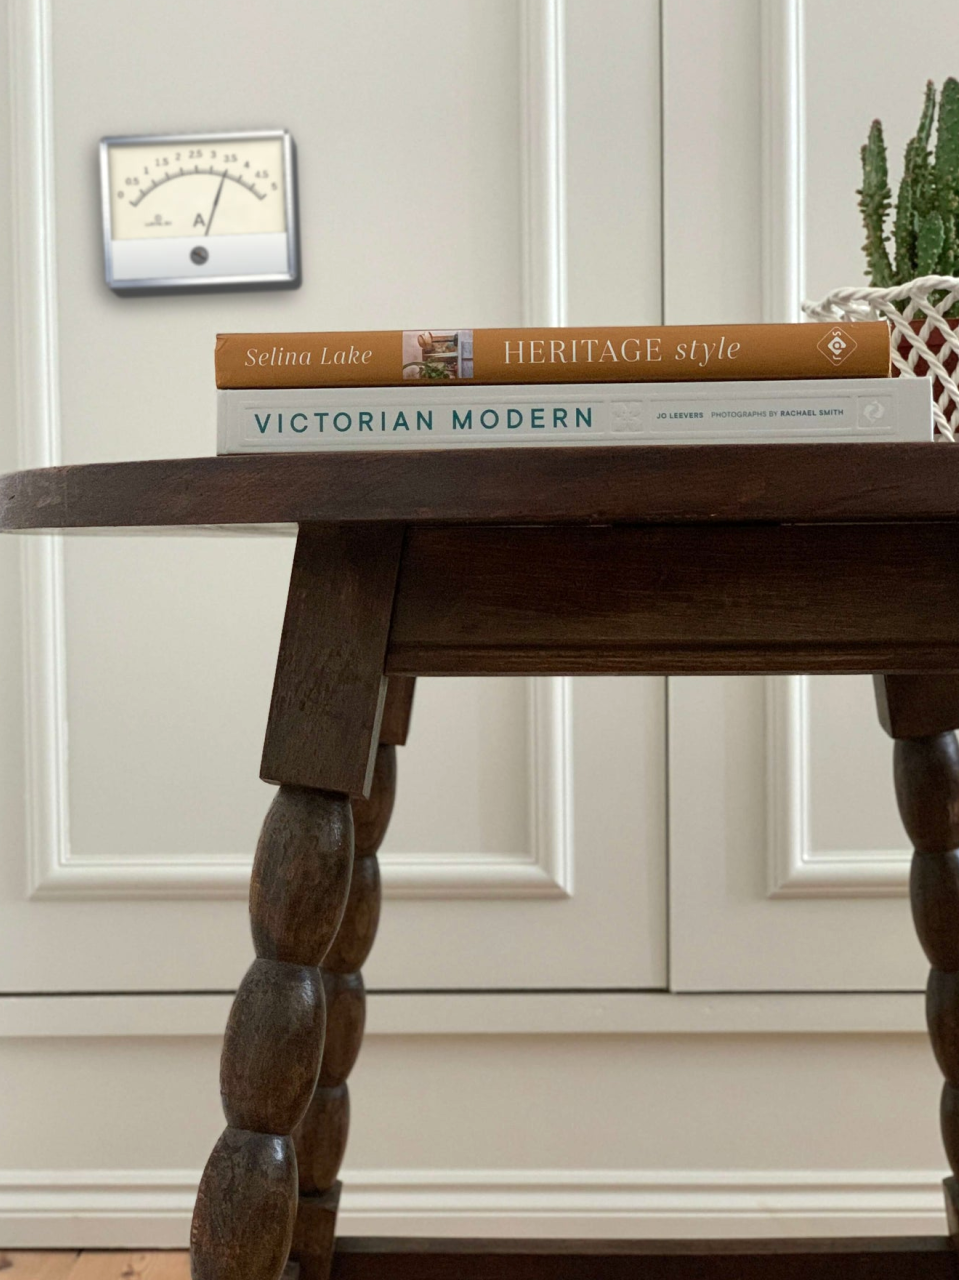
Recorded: value=3.5 unit=A
